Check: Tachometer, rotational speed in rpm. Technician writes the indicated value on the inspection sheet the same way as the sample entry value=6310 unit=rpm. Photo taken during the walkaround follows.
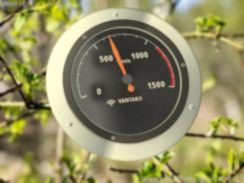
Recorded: value=650 unit=rpm
